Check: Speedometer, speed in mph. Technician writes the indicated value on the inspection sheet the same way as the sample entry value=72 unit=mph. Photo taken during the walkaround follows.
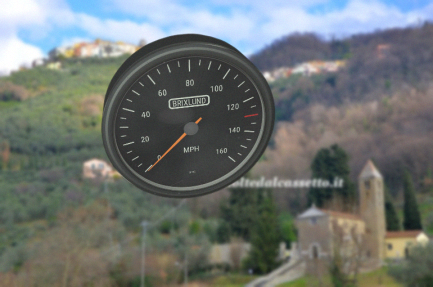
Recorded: value=0 unit=mph
